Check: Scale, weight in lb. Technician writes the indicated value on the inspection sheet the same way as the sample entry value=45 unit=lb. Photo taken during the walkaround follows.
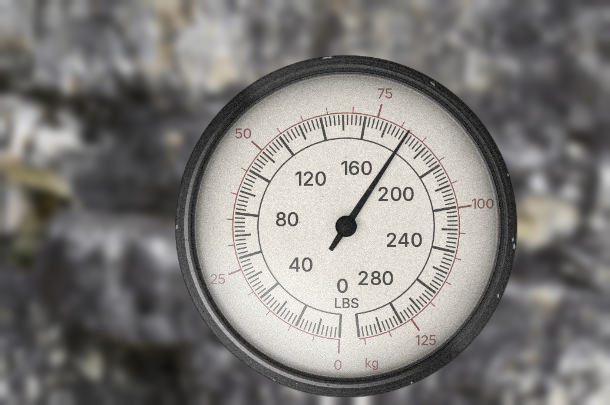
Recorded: value=180 unit=lb
